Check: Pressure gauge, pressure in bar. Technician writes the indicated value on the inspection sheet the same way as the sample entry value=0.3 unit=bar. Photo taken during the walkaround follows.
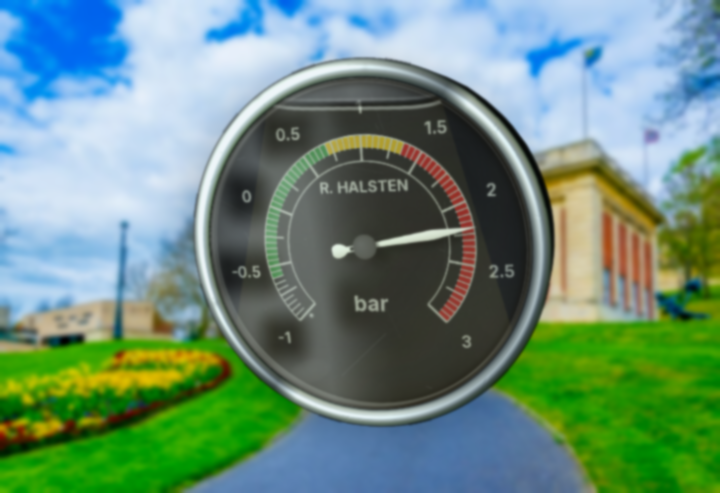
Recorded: value=2.2 unit=bar
